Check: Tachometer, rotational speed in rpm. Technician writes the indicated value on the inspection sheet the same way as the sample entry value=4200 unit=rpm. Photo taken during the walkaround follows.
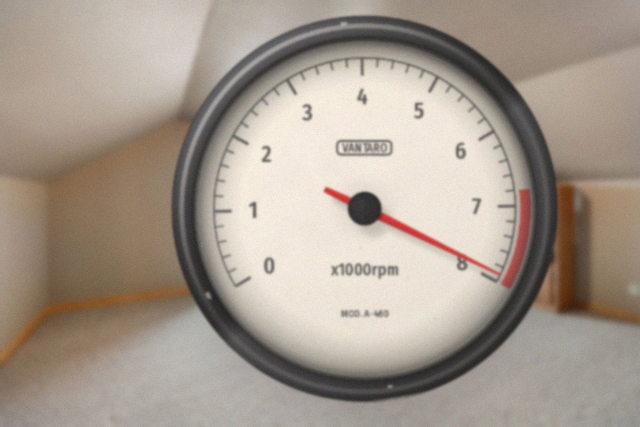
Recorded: value=7900 unit=rpm
